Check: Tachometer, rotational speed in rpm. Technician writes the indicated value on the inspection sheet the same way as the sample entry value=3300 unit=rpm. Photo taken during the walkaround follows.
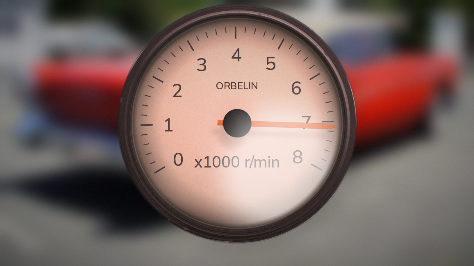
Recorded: value=7100 unit=rpm
